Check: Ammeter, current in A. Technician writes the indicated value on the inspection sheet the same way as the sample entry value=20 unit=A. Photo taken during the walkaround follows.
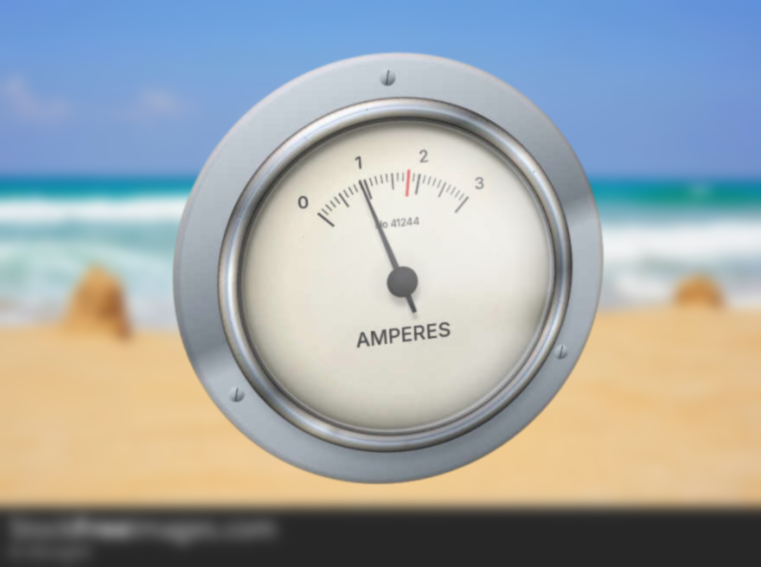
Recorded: value=0.9 unit=A
